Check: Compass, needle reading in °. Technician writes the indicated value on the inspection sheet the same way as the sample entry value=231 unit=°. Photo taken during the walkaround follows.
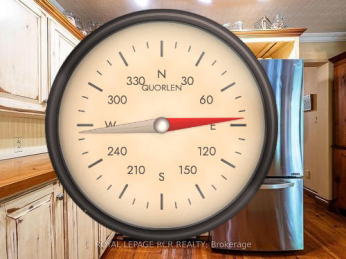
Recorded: value=85 unit=°
